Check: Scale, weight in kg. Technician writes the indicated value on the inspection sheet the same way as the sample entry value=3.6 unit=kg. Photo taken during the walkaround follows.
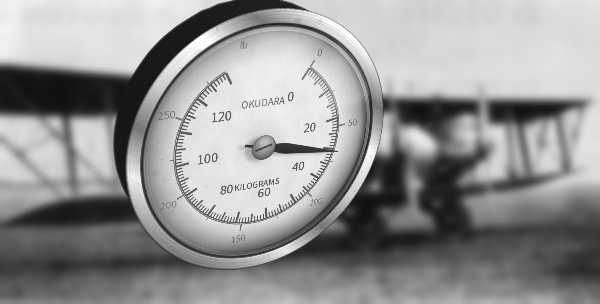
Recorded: value=30 unit=kg
